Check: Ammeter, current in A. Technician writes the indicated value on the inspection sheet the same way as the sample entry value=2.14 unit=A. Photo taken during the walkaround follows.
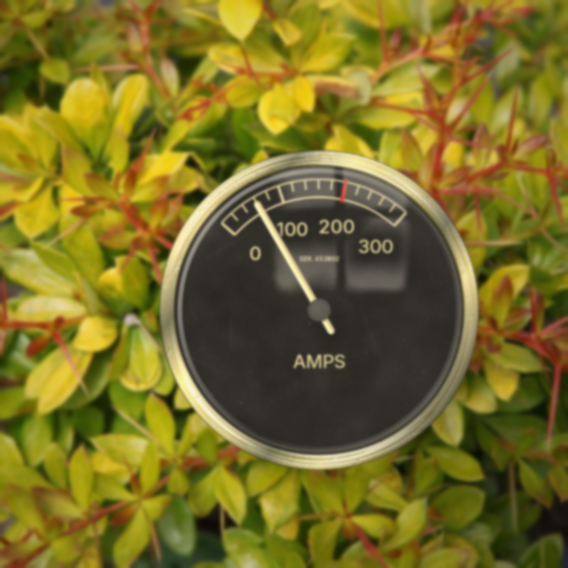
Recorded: value=60 unit=A
